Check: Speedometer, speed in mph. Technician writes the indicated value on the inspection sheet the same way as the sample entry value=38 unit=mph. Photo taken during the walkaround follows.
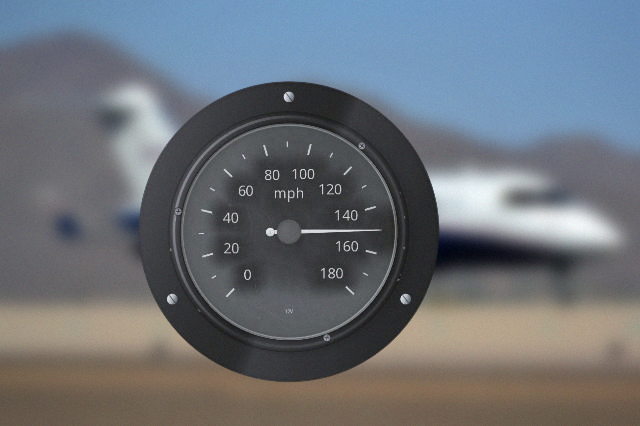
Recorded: value=150 unit=mph
